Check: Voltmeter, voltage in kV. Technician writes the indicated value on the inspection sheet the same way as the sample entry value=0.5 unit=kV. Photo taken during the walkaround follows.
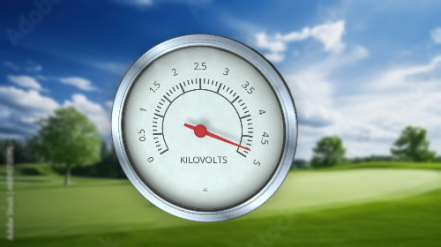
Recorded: value=4.8 unit=kV
